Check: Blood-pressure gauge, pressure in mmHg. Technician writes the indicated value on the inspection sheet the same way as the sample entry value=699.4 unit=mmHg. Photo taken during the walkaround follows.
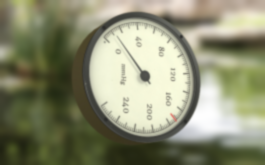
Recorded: value=10 unit=mmHg
